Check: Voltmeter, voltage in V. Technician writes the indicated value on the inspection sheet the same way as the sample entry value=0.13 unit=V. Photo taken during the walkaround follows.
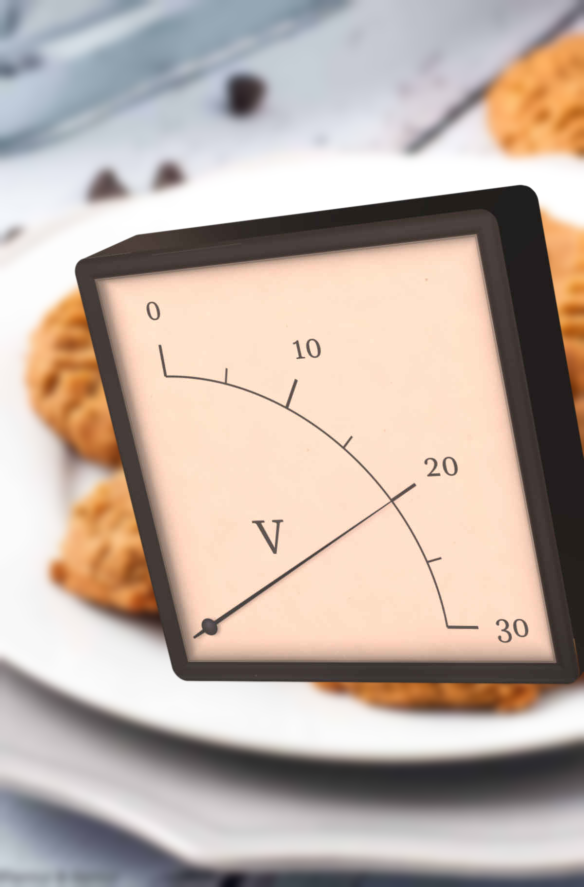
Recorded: value=20 unit=V
